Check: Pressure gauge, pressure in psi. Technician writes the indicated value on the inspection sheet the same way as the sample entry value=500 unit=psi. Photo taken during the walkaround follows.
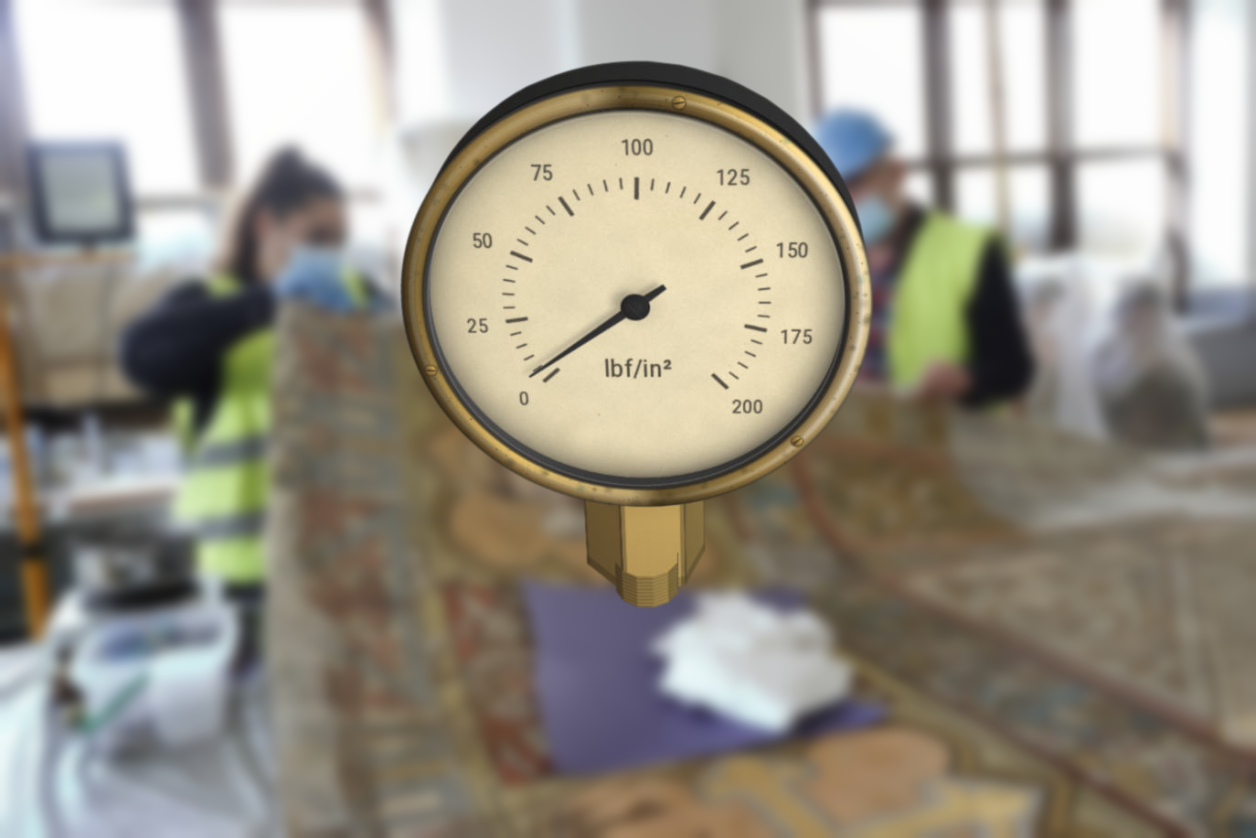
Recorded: value=5 unit=psi
